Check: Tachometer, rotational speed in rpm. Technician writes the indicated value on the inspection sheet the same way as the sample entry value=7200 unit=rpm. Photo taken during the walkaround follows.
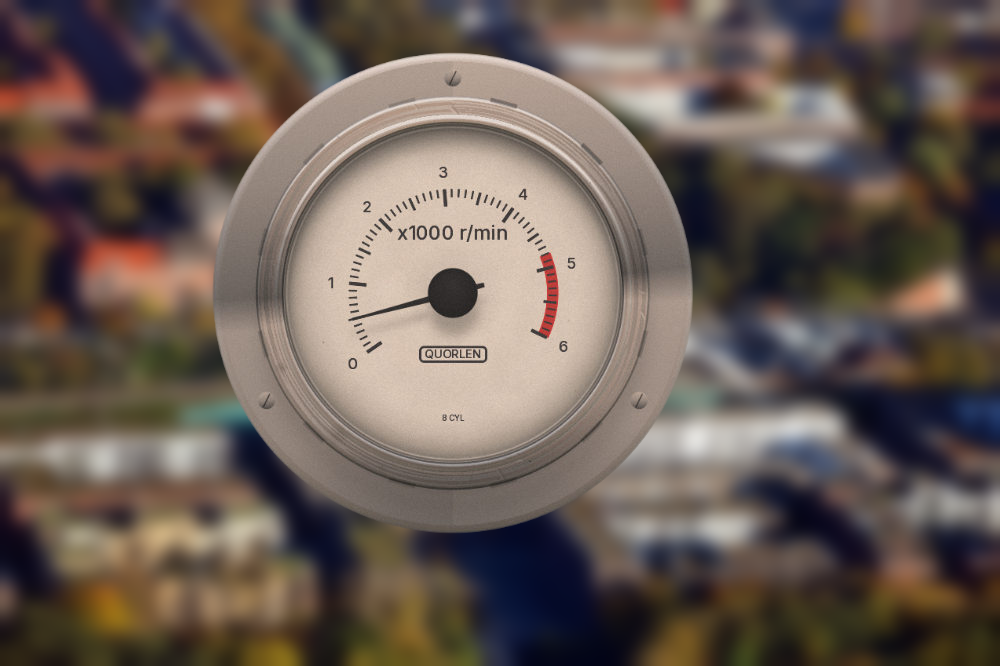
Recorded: value=500 unit=rpm
